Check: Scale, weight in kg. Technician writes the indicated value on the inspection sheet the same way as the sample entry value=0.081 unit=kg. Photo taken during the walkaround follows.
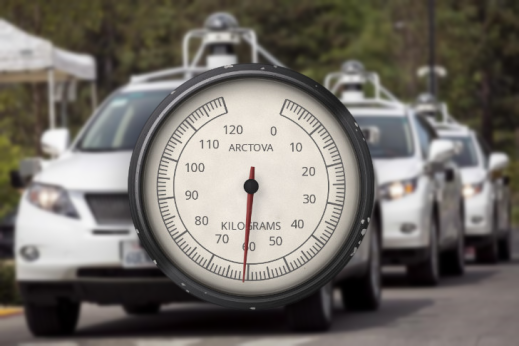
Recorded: value=61 unit=kg
